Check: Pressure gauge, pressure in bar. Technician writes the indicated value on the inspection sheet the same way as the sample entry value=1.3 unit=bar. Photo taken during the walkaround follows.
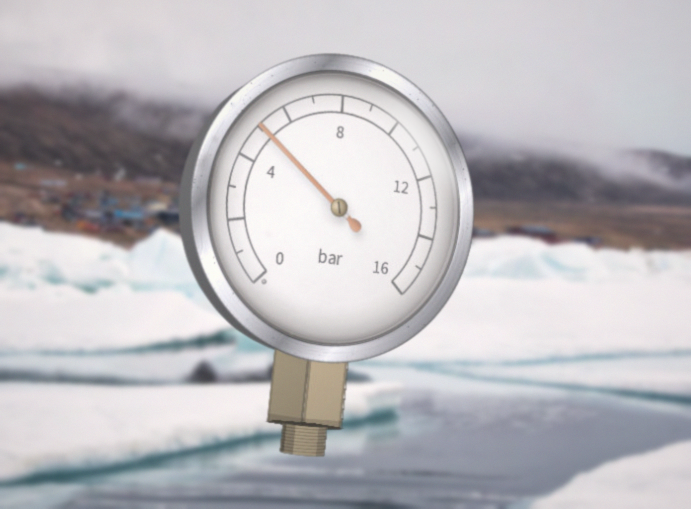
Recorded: value=5 unit=bar
